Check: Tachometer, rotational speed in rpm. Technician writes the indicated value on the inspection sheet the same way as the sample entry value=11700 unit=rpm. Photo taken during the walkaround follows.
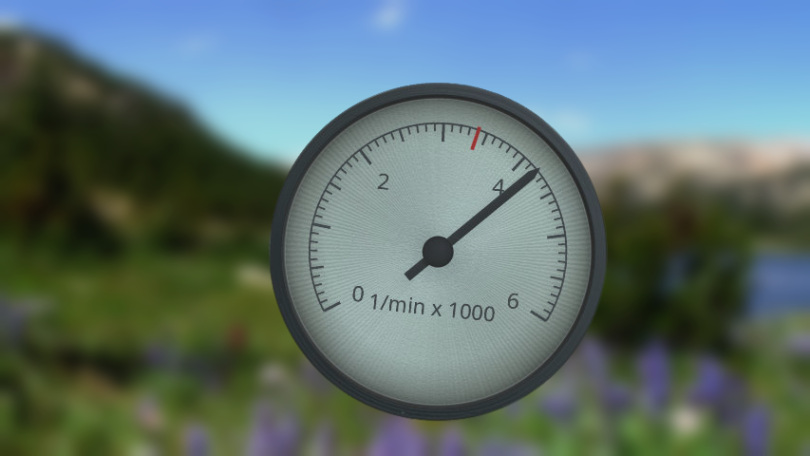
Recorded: value=4200 unit=rpm
